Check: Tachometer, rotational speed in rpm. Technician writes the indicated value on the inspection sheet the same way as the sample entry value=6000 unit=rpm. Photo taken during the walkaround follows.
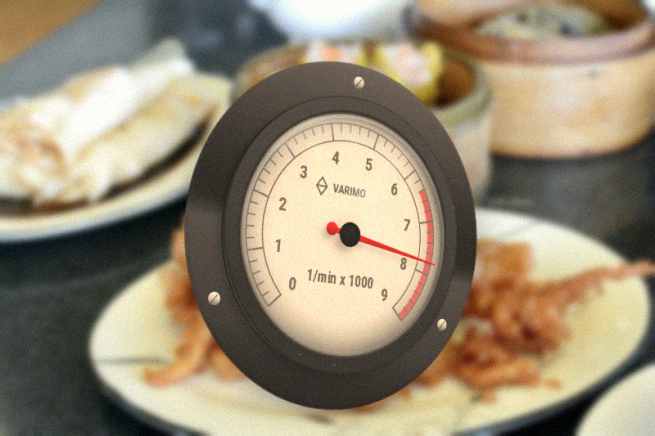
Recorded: value=7800 unit=rpm
